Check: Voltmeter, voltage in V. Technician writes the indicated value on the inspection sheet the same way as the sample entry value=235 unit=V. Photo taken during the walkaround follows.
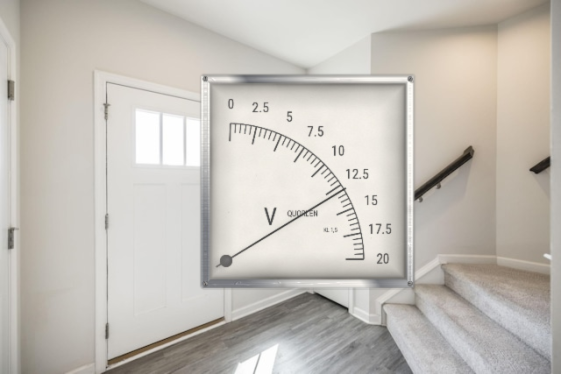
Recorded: value=13 unit=V
